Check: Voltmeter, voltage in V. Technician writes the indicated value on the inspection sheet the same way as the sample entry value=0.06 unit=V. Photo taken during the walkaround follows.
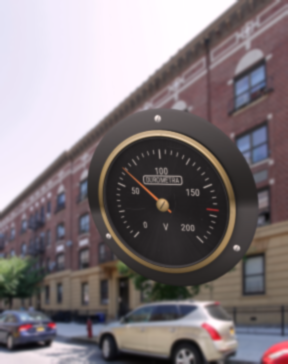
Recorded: value=65 unit=V
